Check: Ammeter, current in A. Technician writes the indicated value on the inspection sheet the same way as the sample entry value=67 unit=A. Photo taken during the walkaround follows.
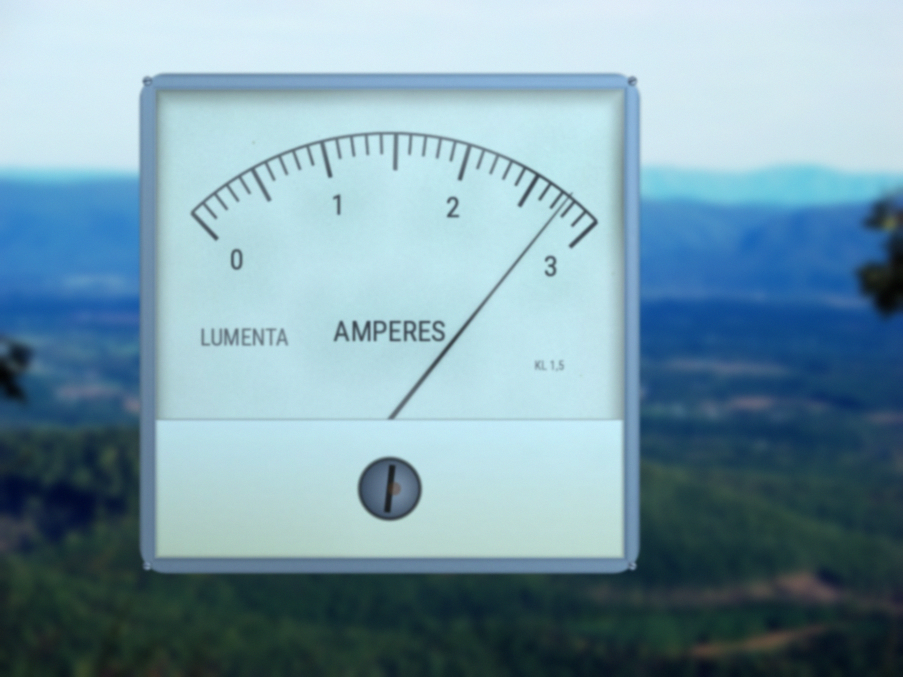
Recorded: value=2.75 unit=A
